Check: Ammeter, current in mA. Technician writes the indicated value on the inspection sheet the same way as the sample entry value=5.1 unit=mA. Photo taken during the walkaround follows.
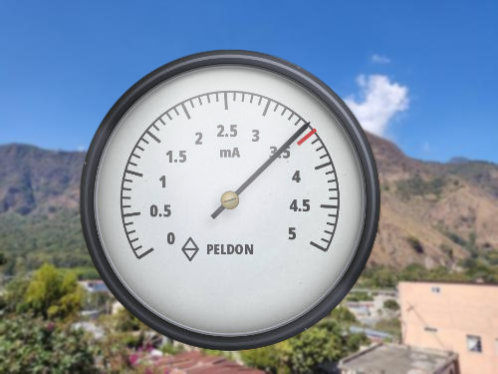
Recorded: value=3.5 unit=mA
